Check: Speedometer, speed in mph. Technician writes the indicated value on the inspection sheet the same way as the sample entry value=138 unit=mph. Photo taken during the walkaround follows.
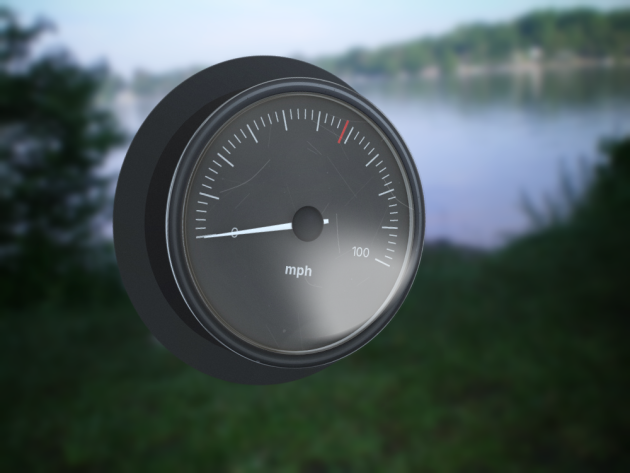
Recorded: value=0 unit=mph
